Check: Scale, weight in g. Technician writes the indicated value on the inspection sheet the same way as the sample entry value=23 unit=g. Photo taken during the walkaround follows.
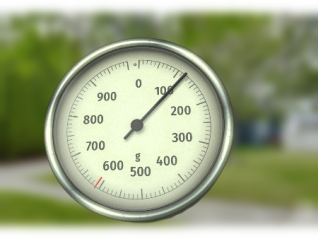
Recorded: value=120 unit=g
